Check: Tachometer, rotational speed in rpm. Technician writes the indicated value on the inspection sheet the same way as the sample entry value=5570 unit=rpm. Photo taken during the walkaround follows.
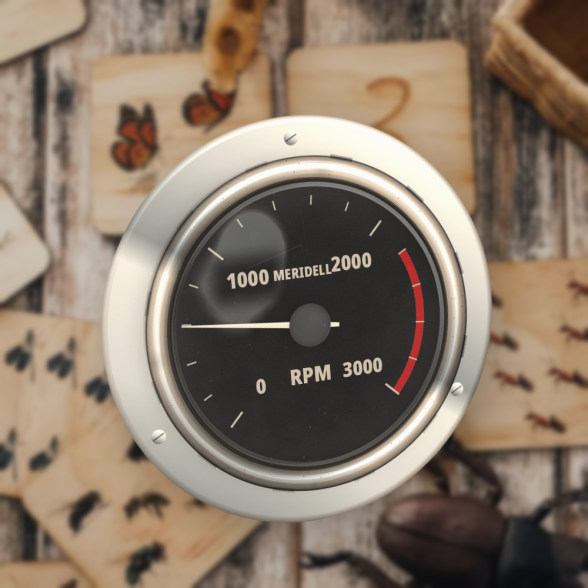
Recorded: value=600 unit=rpm
